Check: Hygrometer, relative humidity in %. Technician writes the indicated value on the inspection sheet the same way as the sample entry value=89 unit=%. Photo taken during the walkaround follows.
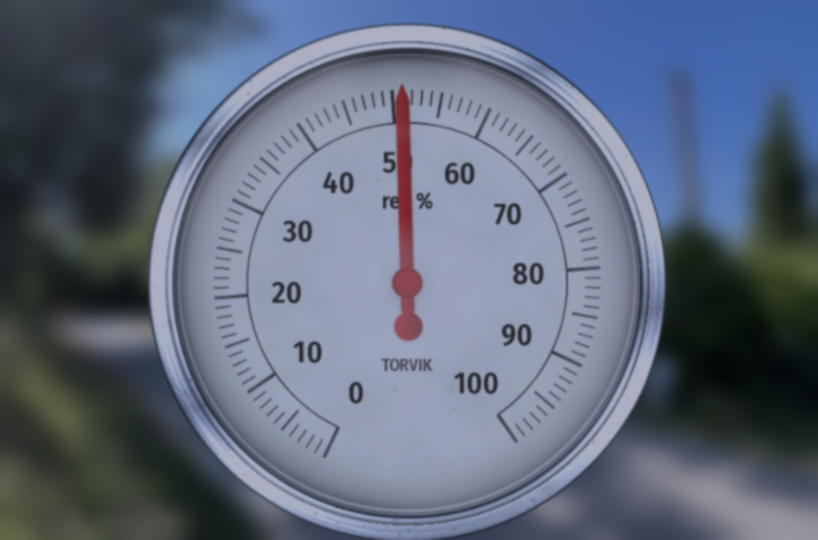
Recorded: value=51 unit=%
